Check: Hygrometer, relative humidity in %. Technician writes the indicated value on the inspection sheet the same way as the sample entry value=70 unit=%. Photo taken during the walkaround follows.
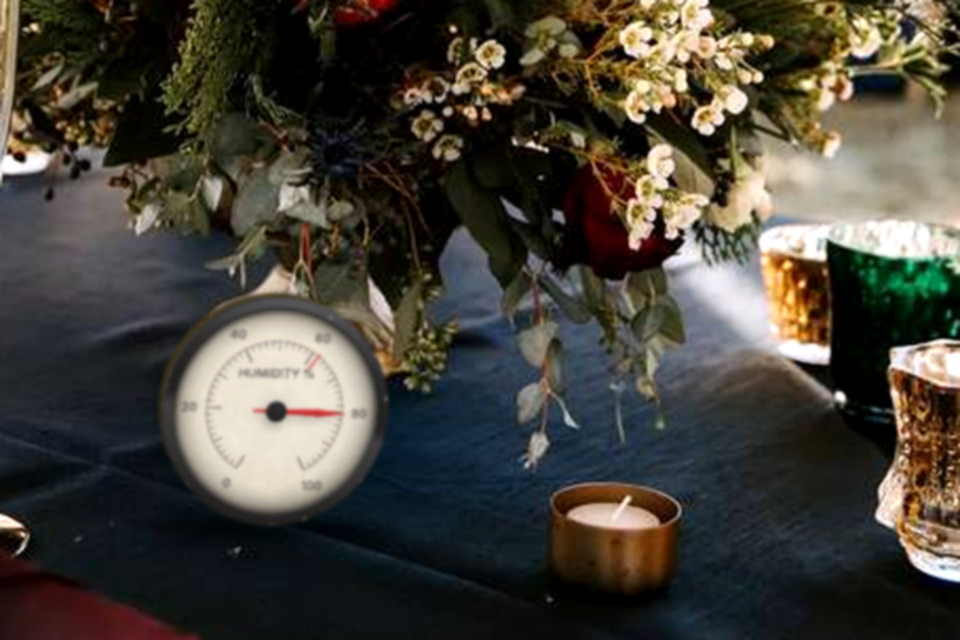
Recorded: value=80 unit=%
